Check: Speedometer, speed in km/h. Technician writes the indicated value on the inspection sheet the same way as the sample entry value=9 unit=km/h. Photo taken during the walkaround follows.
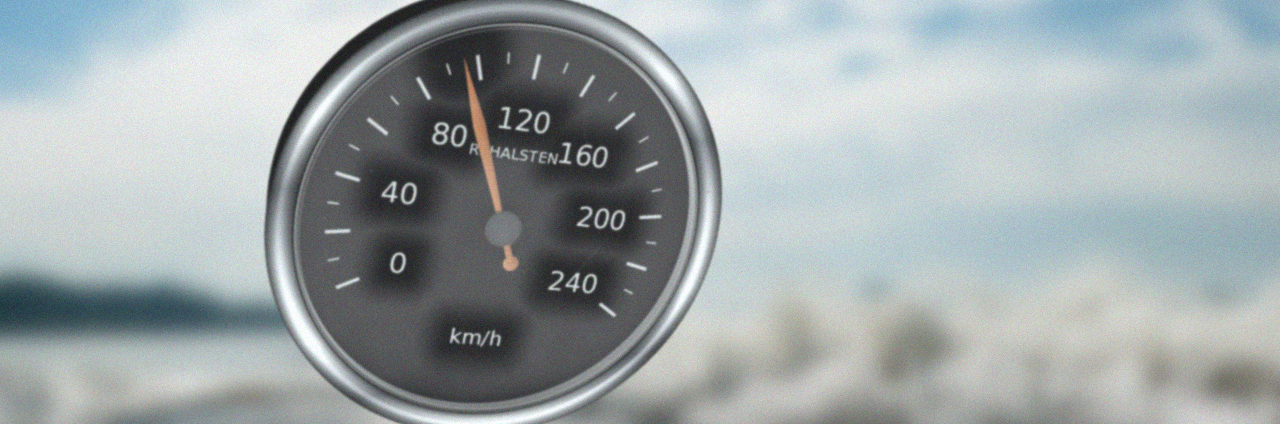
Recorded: value=95 unit=km/h
